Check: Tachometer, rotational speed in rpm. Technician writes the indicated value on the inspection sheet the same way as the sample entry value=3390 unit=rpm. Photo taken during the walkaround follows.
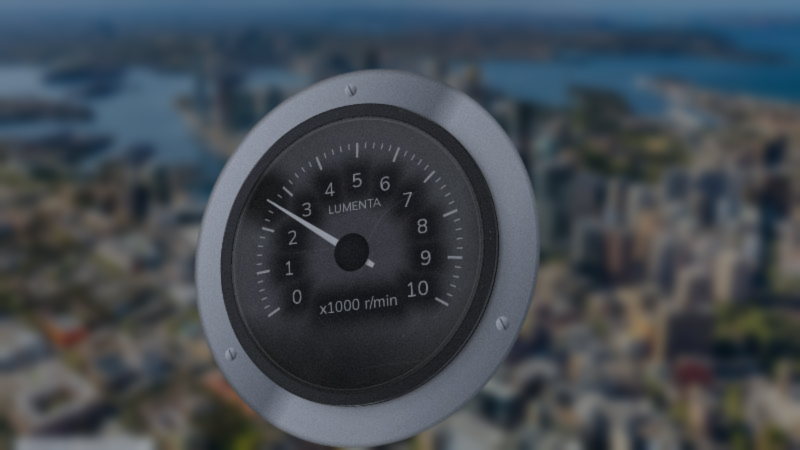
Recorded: value=2600 unit=rpm
